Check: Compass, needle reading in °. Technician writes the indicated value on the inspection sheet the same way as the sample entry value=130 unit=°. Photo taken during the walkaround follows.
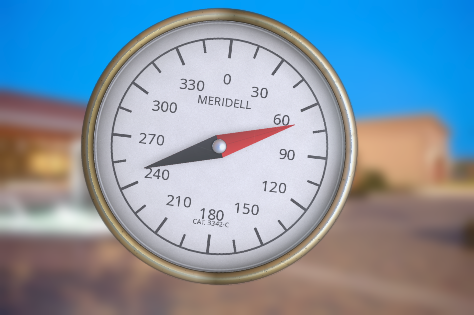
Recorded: value=67.5 unit=°
